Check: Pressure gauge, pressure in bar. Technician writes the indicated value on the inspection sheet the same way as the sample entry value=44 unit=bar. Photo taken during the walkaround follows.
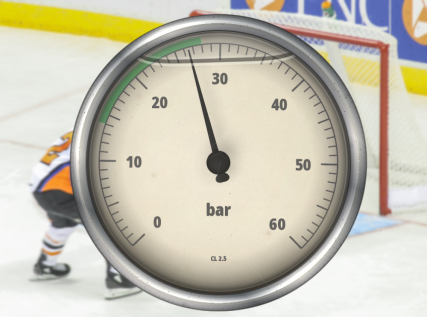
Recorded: value=26.5 unit=bar
